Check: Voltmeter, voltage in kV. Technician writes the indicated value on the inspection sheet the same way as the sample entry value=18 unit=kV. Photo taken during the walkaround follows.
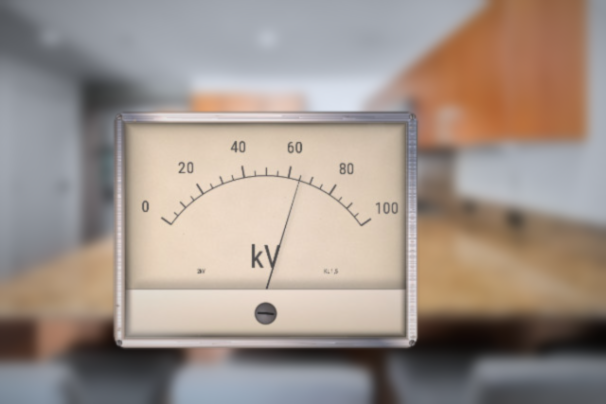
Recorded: value=65 unit=kV
